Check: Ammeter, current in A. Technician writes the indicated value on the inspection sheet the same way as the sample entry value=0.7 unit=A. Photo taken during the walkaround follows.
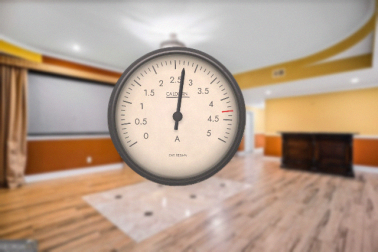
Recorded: value=2.7 unit=A
